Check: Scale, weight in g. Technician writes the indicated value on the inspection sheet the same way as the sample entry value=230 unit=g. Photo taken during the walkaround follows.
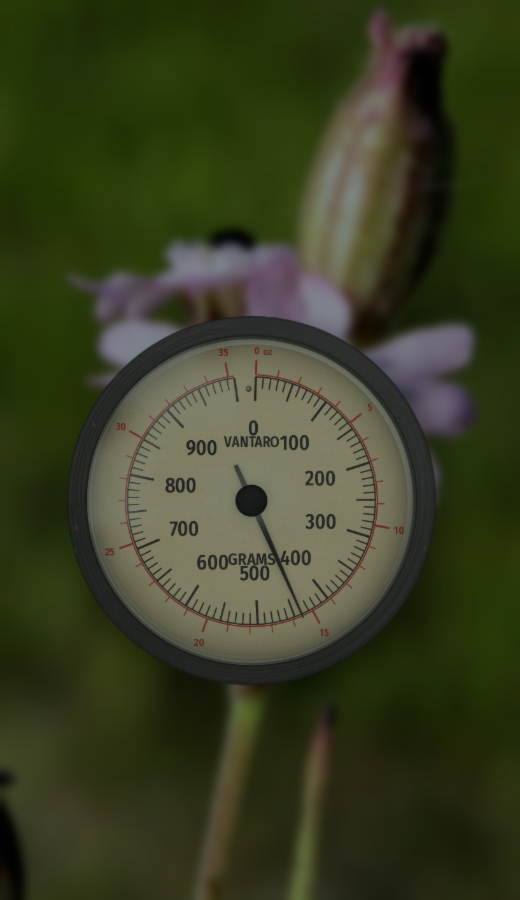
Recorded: value=440 unit=g
